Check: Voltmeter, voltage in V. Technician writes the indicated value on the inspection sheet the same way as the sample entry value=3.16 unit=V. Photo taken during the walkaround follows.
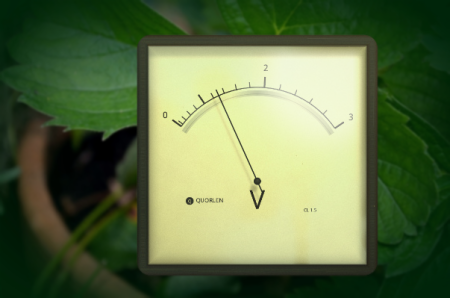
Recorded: value=1.3 unit=V
